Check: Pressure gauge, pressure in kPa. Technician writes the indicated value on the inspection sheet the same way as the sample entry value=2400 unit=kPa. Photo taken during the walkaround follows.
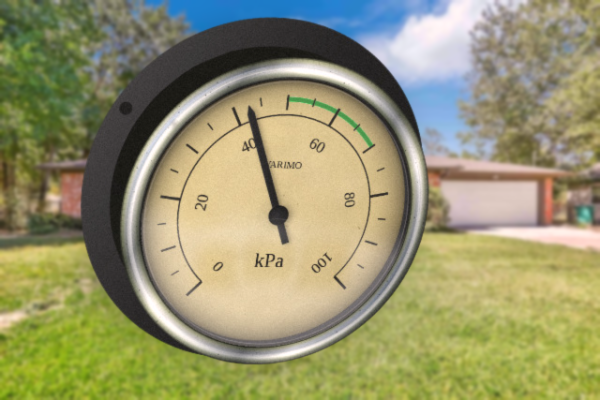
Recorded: value=42.5 unit=kPa
